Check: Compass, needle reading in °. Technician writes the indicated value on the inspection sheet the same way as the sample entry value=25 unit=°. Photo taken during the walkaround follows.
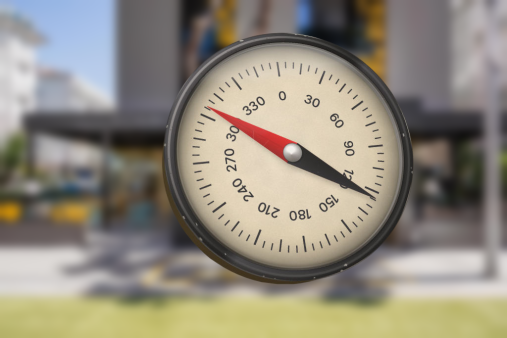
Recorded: value=305 unit=°
